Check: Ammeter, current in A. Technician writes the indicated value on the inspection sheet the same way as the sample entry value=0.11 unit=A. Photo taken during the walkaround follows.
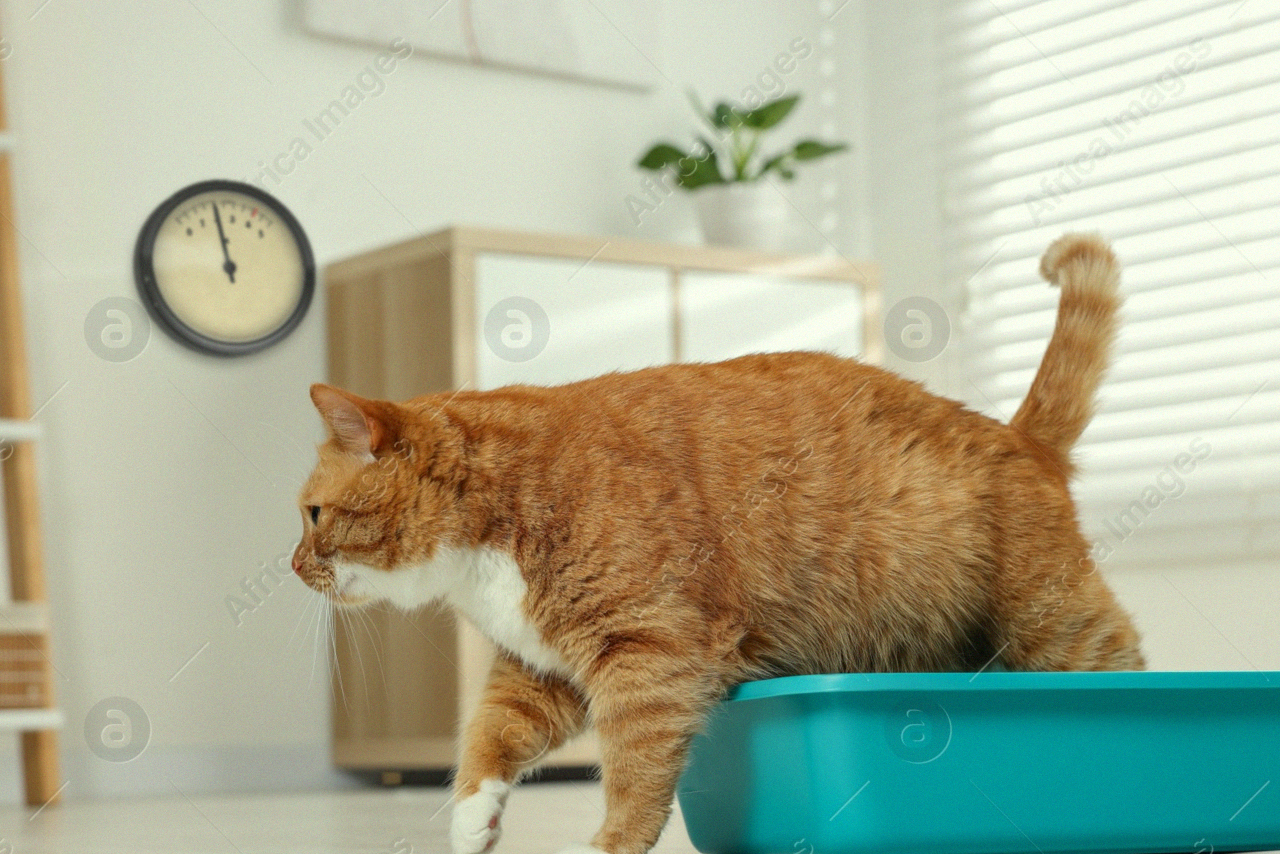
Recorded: value=2 unit=A
